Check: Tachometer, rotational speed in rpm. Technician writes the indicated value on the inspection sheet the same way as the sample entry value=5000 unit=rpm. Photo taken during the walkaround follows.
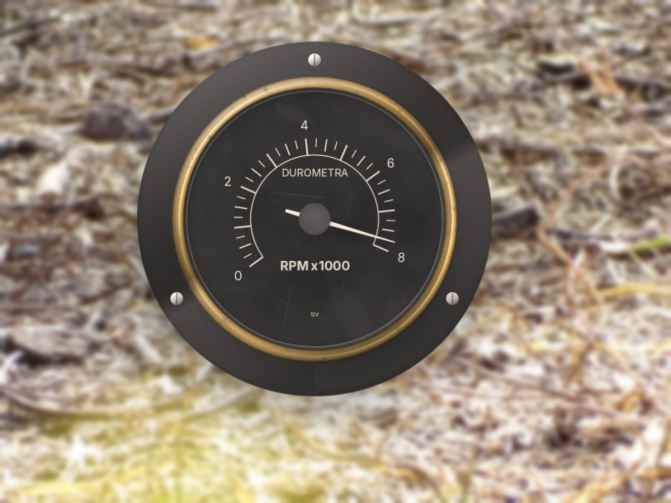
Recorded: value=7750 unit=rpm
